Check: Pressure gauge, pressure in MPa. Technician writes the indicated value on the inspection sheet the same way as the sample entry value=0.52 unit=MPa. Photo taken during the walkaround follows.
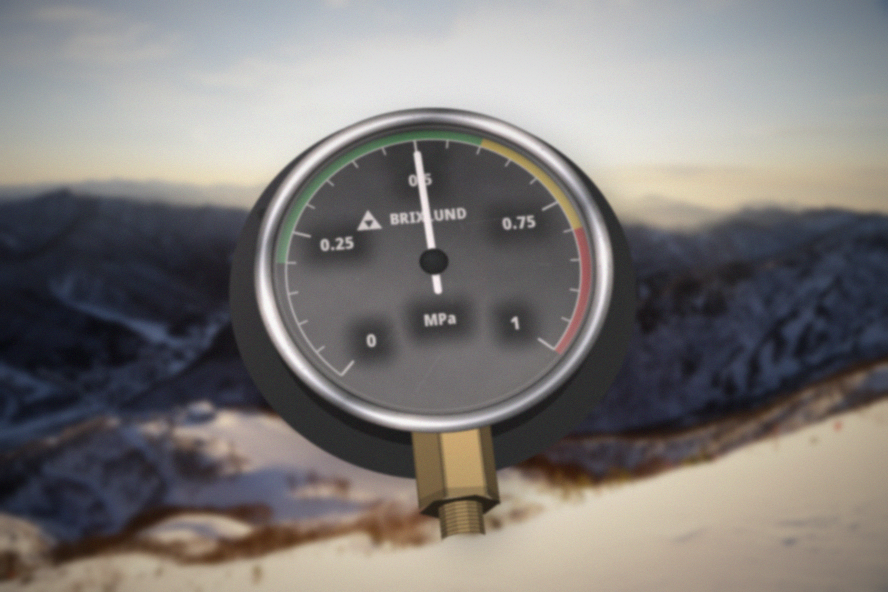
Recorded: value=0.5 unit=MPa
